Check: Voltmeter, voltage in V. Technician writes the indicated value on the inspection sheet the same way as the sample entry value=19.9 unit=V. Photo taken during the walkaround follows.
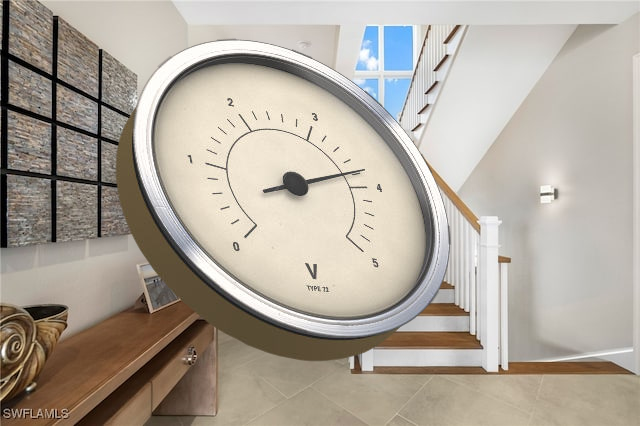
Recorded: value=3.8 unit=V
